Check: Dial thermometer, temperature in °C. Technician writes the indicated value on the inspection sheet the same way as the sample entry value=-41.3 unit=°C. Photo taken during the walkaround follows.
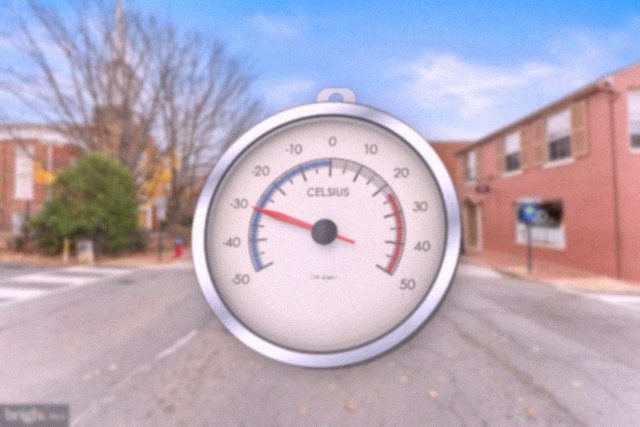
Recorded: value=-30 unit=°C
